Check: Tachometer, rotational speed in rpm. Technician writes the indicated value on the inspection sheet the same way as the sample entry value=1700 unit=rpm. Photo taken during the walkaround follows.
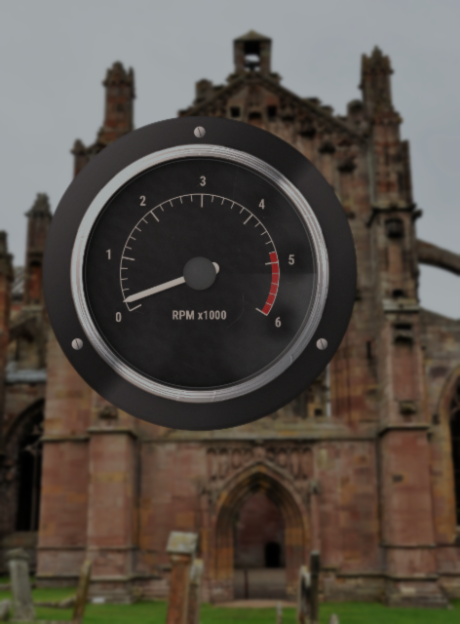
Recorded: value=200 unit=rpm
